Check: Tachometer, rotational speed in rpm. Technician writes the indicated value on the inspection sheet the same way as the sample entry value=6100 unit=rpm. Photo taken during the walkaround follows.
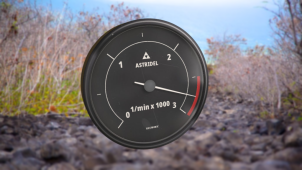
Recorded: value=2750 unit=rpm
